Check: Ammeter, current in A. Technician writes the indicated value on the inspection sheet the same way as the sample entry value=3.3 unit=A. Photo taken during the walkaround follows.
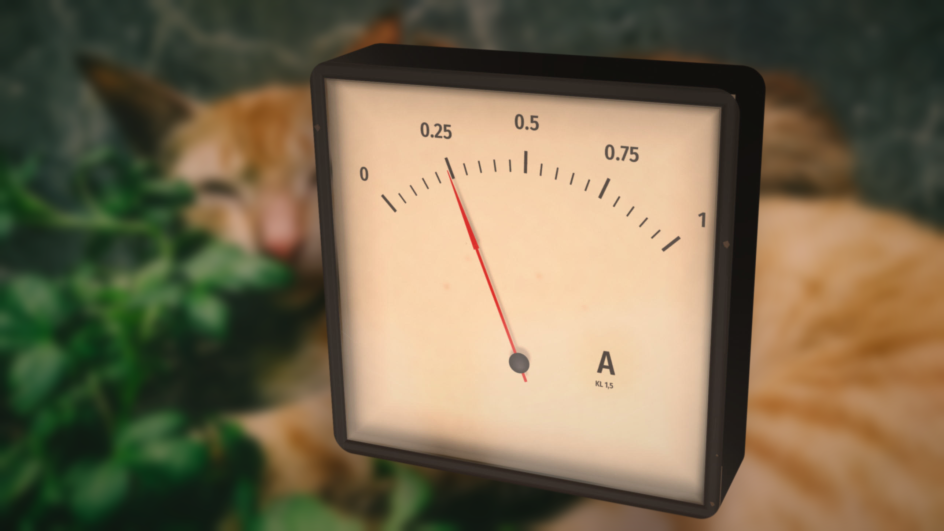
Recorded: value=0.25 unit=A
